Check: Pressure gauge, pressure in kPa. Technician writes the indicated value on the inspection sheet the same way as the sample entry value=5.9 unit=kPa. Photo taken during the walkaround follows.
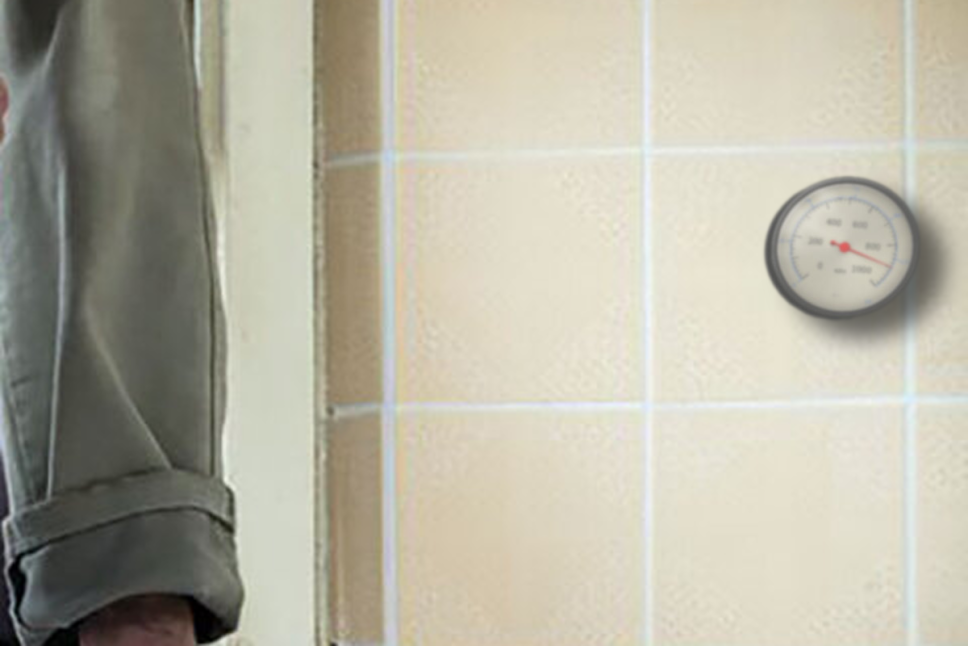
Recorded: value=900 unit=kPa
